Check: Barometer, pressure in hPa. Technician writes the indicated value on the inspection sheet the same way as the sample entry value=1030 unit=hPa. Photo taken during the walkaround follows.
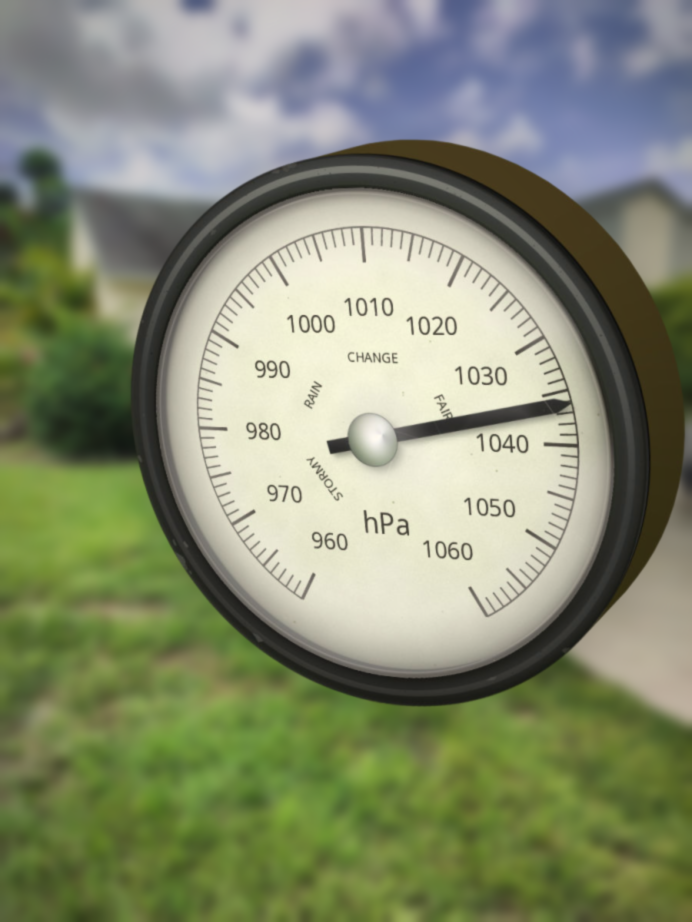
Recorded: value=1036 unit=hPa
